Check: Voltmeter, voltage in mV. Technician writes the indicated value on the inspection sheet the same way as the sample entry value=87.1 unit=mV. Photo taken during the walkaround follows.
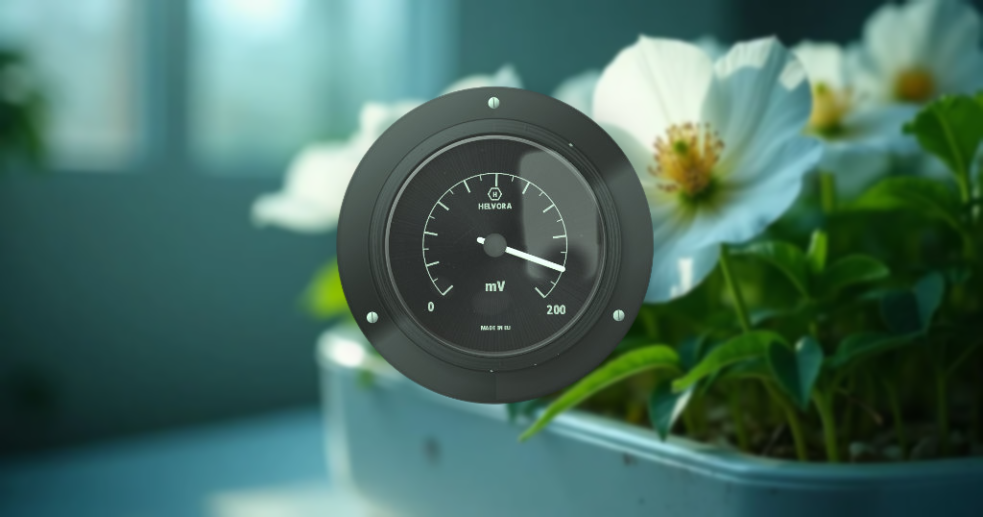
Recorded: value=180 unit=mV
